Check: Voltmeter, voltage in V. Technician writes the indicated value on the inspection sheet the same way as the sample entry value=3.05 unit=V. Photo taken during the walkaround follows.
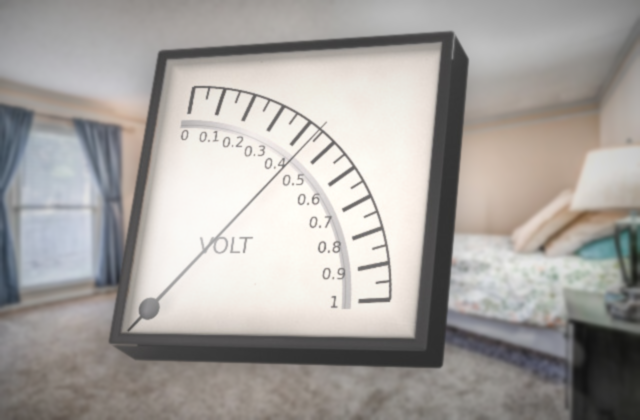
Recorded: value=0.45 unit=V
